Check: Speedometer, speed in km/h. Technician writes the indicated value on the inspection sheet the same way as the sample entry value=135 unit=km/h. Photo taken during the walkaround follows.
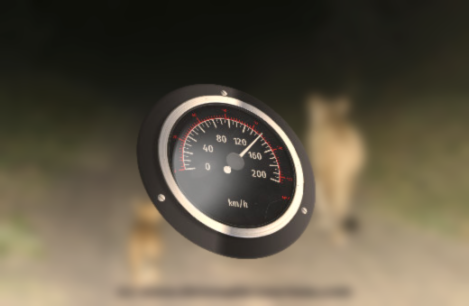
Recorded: value=140 unit=km/h
